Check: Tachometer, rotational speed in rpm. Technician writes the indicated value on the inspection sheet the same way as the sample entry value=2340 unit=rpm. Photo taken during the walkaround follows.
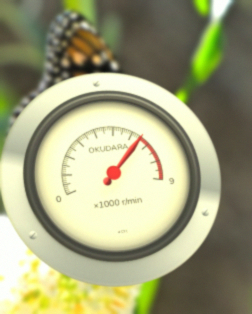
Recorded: value=6500 unit=rpm
